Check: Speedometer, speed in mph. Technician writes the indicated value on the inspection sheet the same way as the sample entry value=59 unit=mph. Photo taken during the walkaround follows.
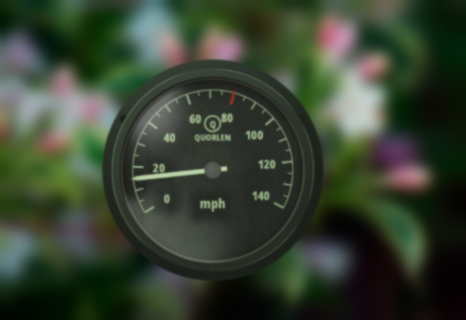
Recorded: value=15 unit=mph
